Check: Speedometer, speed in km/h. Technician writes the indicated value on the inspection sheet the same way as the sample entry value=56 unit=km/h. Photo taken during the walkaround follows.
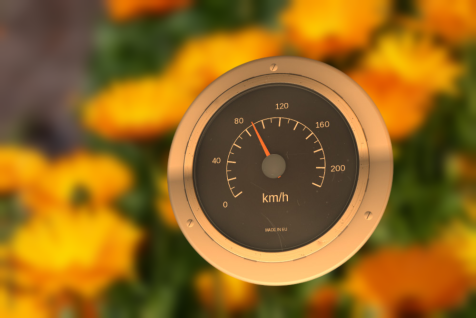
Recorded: value=90 unit=km/h
